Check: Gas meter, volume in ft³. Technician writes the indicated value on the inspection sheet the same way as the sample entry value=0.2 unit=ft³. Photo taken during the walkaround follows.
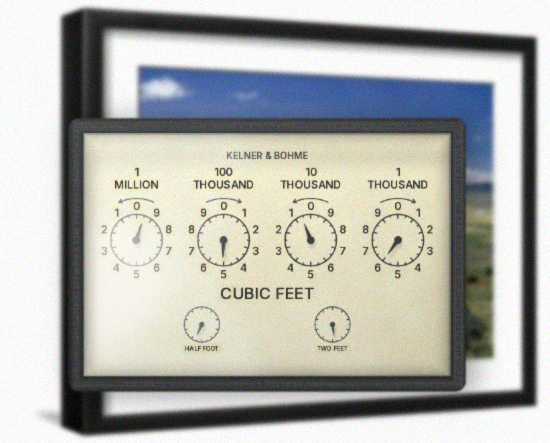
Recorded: value=950600 unit=ft³
